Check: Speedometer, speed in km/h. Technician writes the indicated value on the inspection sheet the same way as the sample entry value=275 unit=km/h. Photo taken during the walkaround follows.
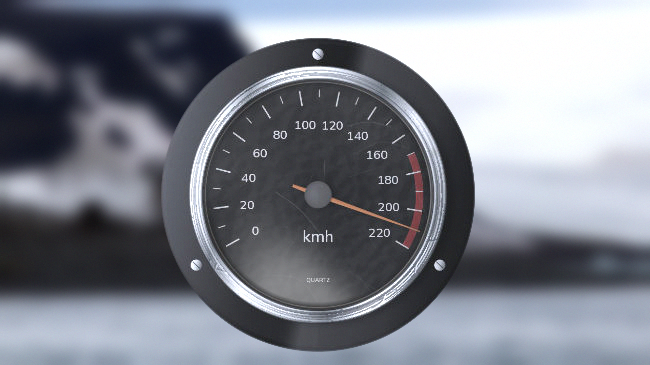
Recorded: value=210 unit=km/h
